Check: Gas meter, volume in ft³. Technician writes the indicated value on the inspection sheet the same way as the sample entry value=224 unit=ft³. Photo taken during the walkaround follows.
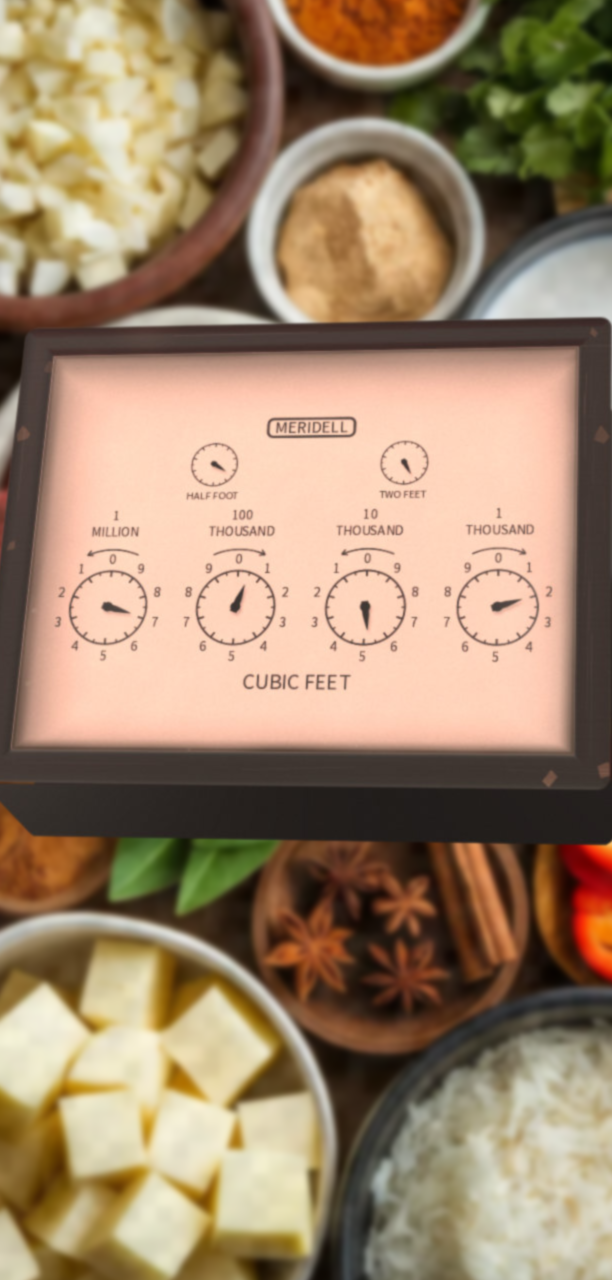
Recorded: value=705200 unit=ft³
